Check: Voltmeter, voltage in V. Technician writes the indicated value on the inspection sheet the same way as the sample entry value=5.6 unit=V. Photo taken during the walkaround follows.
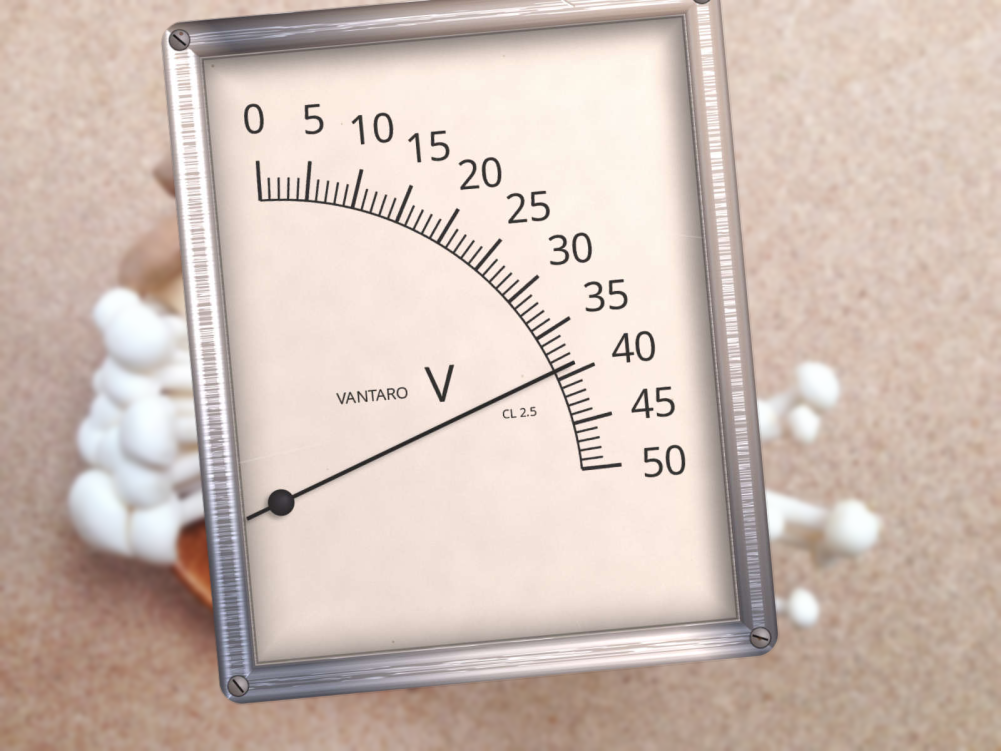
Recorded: value=39 unit=V
